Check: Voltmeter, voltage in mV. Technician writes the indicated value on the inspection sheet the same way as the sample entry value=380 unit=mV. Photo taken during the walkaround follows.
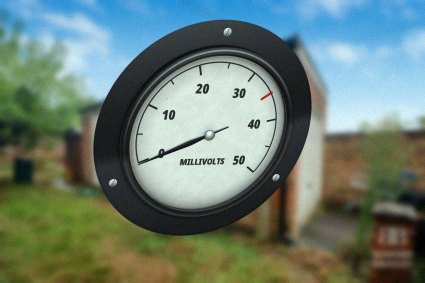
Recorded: value=0 unit=mV
